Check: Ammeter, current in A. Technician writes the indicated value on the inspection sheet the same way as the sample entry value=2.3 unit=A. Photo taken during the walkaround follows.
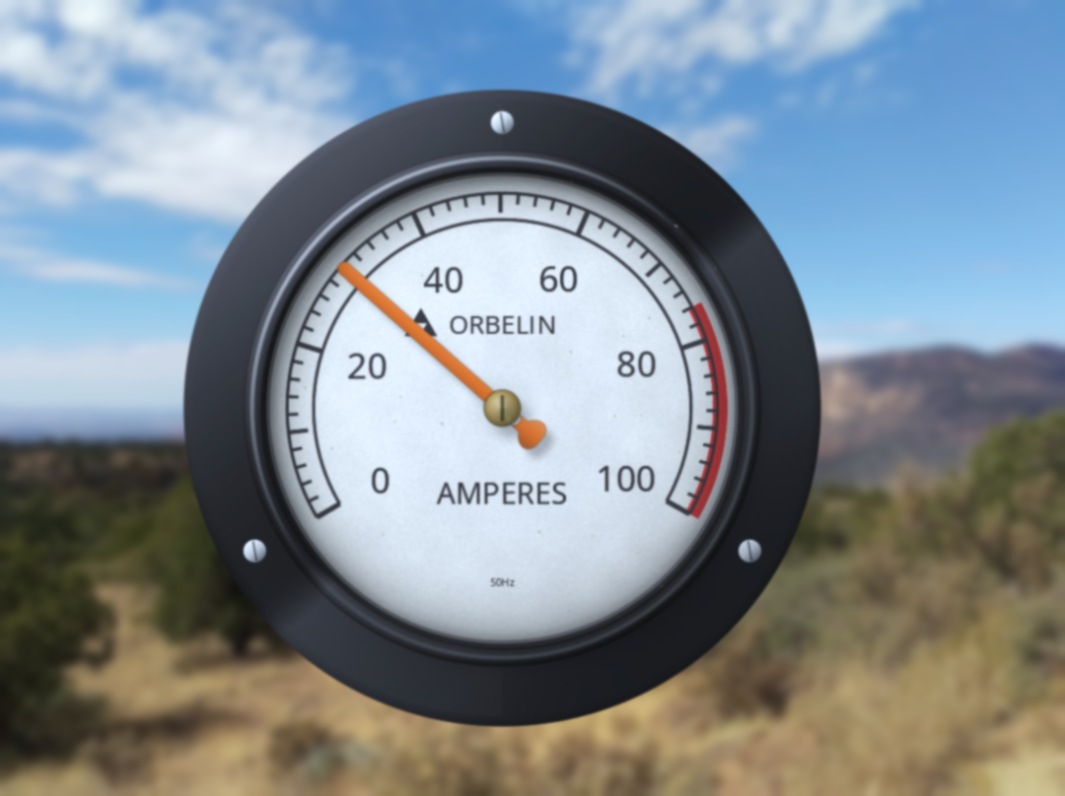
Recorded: value=30 unit=A
